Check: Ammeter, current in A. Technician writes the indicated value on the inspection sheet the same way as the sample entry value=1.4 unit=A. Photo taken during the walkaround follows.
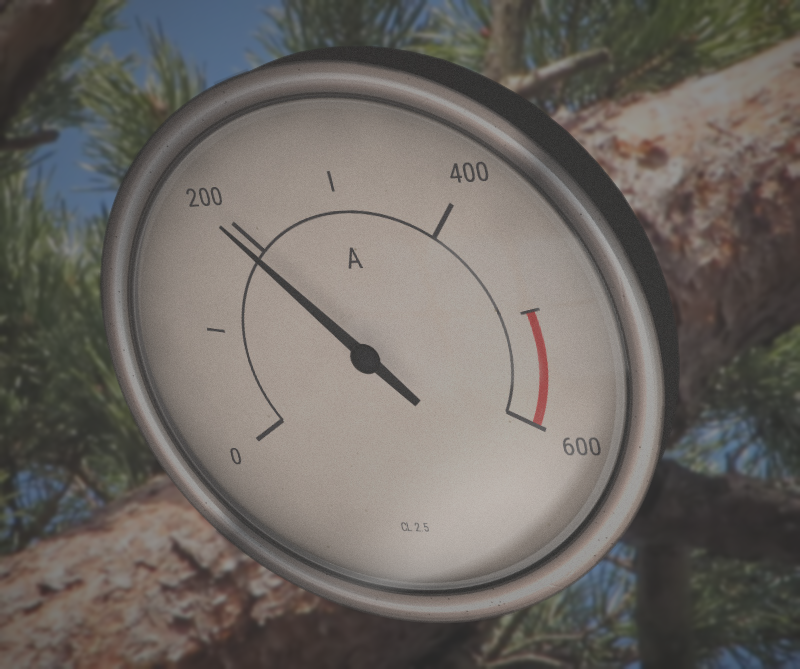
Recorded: value=200 unit=A
